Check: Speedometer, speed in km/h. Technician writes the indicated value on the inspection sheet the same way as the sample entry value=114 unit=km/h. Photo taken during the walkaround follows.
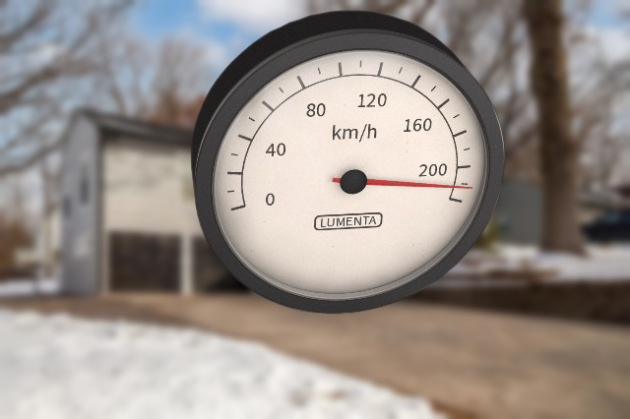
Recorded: value=210 unit=km/h
